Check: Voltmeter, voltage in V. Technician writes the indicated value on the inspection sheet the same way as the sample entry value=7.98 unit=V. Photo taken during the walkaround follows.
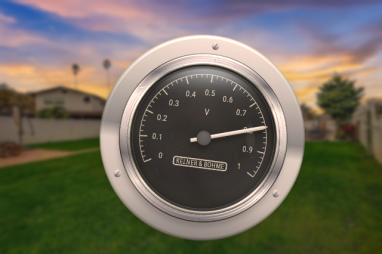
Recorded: value=0.8 unit=V
